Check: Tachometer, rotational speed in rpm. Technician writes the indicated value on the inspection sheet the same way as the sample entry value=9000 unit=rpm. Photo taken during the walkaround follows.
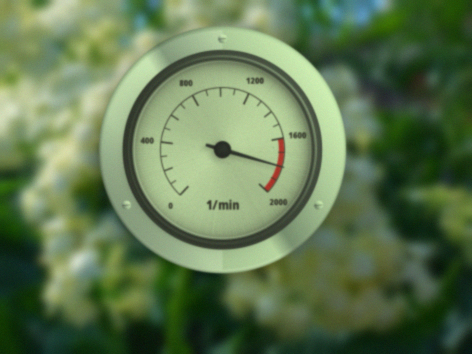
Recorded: value=1800 unit=rpm
